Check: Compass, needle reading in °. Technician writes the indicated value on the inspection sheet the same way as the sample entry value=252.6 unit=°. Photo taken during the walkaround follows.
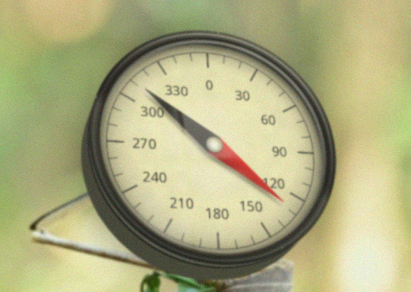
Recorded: value=130 unit=°
